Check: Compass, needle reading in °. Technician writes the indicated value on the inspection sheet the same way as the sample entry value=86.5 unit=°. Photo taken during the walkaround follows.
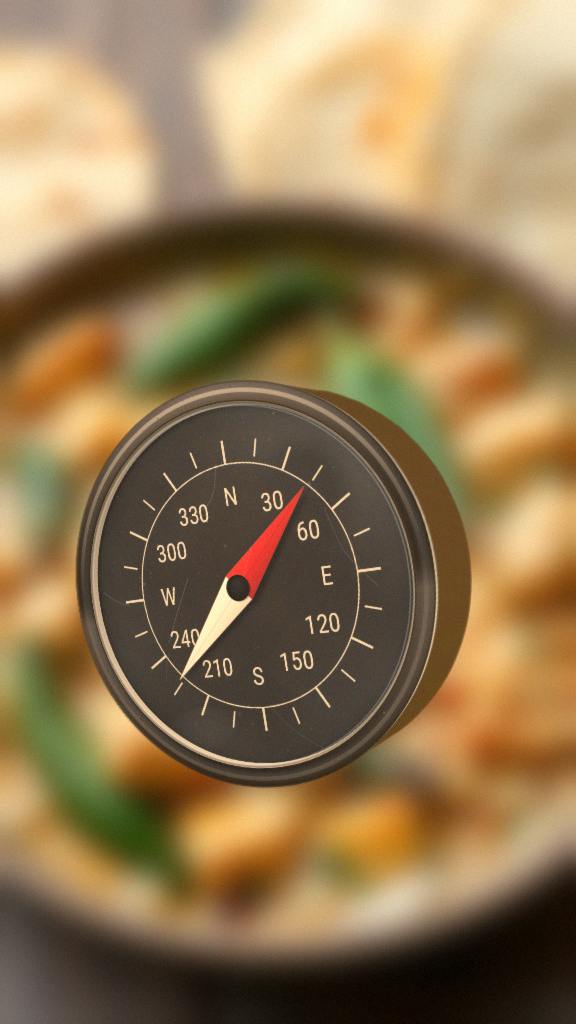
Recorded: value=45 unit=°
